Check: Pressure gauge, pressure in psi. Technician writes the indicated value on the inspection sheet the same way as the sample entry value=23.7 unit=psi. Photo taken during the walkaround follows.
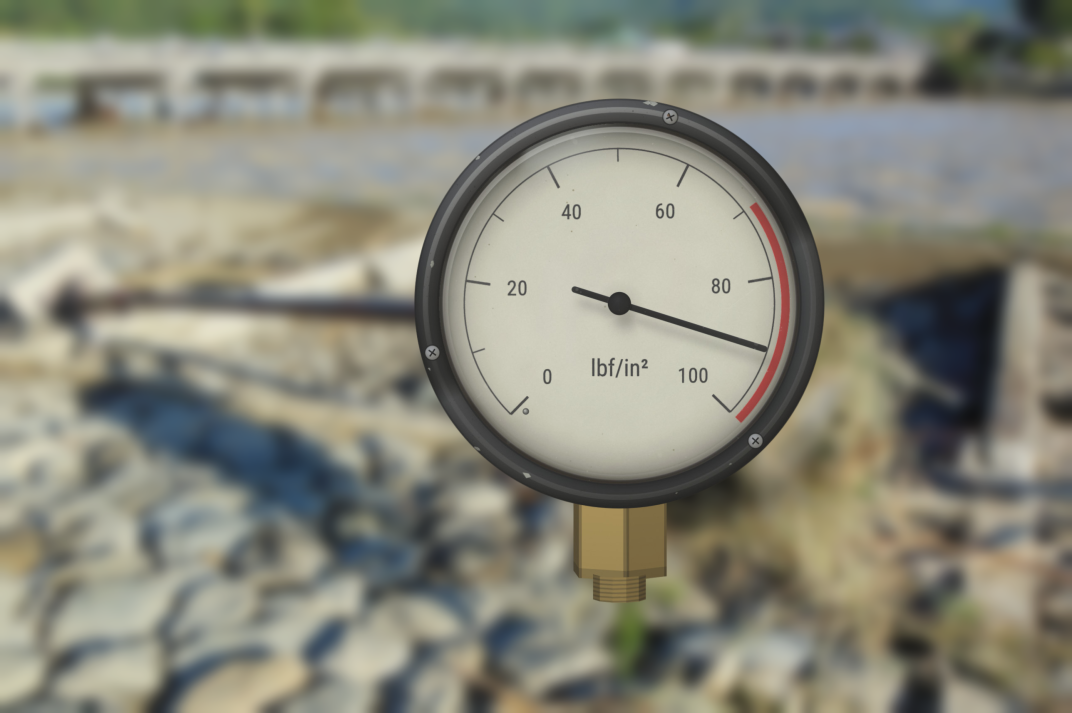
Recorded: value=90 unit=psi
